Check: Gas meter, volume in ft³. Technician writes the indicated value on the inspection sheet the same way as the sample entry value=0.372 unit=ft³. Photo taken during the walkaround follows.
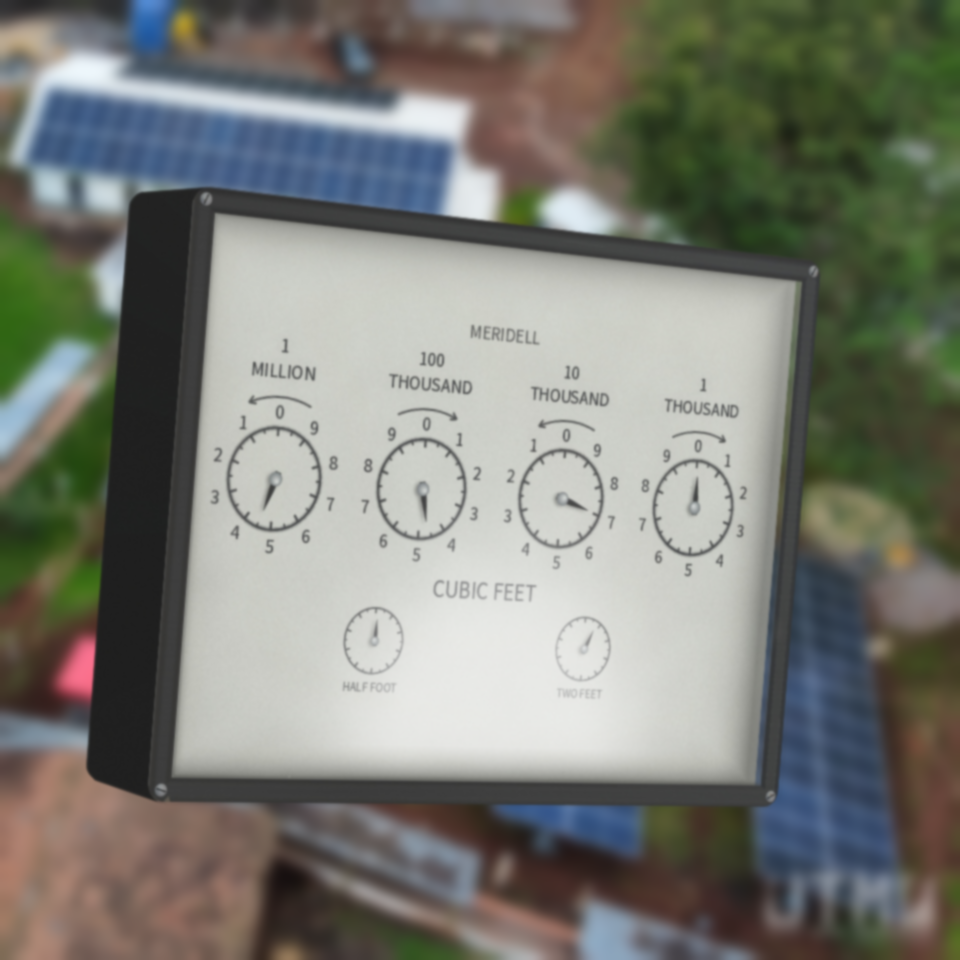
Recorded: value=447000 unit=ft³
